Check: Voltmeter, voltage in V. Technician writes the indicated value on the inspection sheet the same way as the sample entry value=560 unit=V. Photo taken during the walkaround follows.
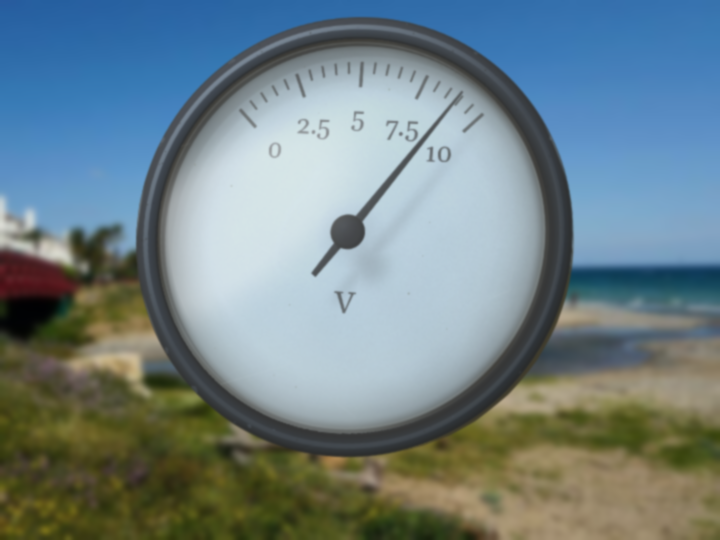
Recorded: value=9 unit=V
